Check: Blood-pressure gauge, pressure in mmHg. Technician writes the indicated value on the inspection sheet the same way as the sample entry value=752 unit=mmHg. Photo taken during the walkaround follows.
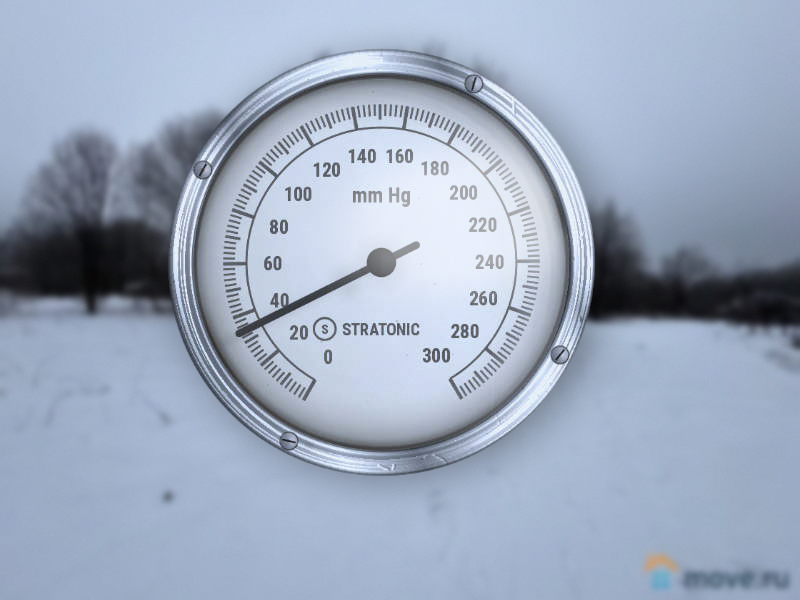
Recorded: value=34 unit=mmHg
